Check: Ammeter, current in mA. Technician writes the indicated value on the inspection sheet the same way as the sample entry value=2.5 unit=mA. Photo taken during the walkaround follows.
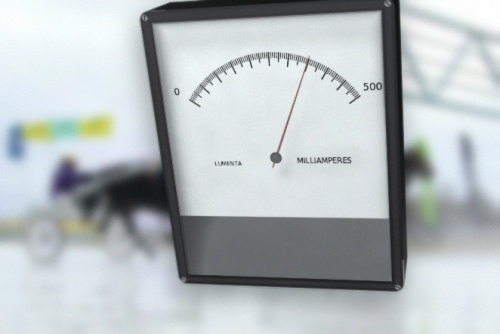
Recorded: value=350 unit=mA
